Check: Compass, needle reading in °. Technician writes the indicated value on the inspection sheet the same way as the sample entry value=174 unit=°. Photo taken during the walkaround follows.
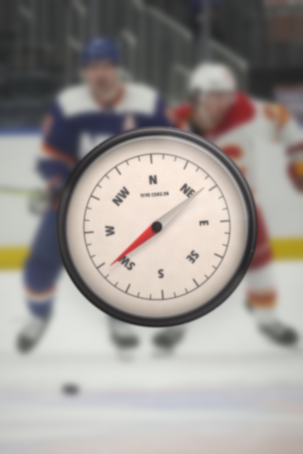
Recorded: value=235 unit=°
